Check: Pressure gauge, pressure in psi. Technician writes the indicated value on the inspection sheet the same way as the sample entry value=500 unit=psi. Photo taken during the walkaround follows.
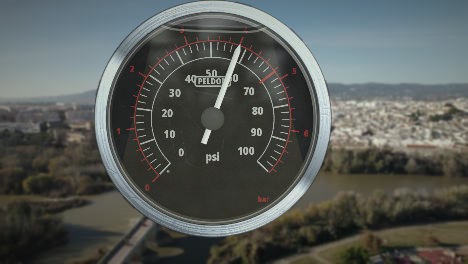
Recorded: value=58 unit=psi
